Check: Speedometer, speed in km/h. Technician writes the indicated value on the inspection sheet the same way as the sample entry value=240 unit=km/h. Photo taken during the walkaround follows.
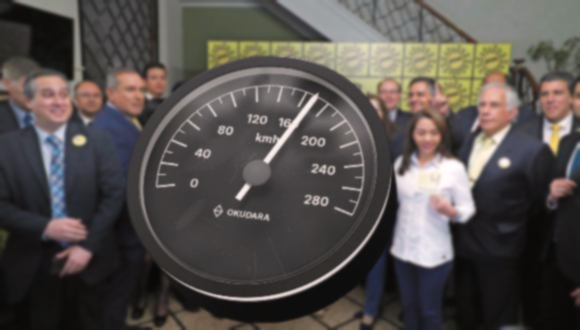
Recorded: value=170 unit=km/h
